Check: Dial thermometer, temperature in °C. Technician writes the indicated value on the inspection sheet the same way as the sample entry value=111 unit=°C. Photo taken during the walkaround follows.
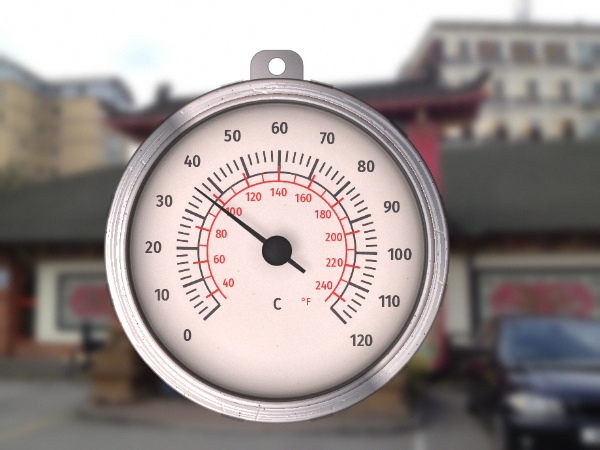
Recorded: value=36 unit=°C
